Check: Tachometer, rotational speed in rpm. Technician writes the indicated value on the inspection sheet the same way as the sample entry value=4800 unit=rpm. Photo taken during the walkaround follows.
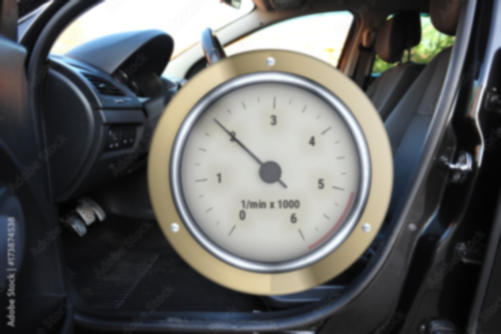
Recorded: value=2000 unit=rpm
